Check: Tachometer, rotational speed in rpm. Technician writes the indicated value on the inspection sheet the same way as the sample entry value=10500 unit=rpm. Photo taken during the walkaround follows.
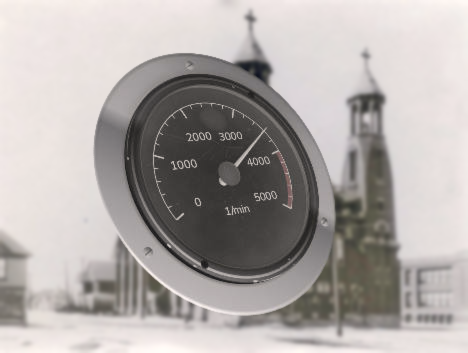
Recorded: value=3600 unit=rpm
